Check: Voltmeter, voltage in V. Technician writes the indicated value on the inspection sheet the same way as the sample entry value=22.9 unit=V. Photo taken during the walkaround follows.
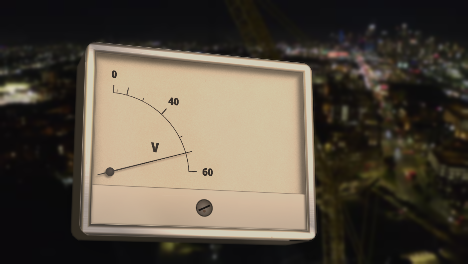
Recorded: value=55 unit=V
